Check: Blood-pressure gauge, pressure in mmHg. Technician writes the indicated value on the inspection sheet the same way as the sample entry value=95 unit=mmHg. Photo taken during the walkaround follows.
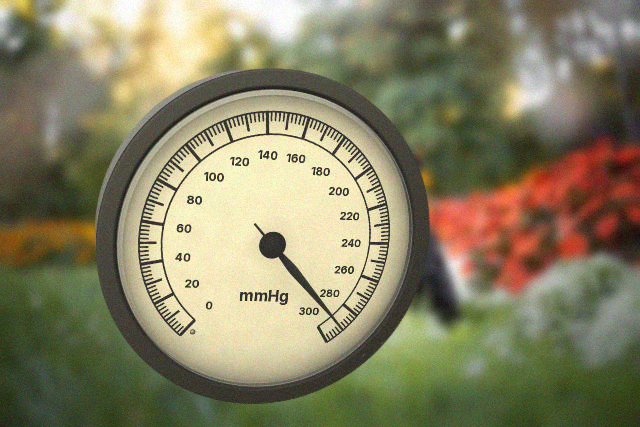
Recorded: value=290 unit=mmHg
